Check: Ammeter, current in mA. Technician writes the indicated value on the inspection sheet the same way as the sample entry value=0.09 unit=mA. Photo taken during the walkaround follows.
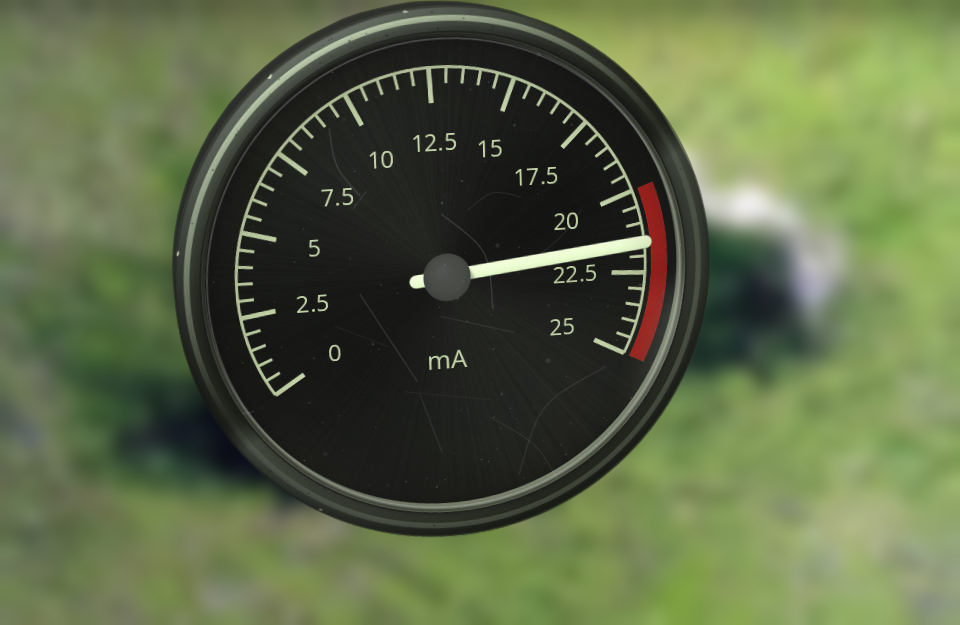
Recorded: value=21.5 unit=mA
